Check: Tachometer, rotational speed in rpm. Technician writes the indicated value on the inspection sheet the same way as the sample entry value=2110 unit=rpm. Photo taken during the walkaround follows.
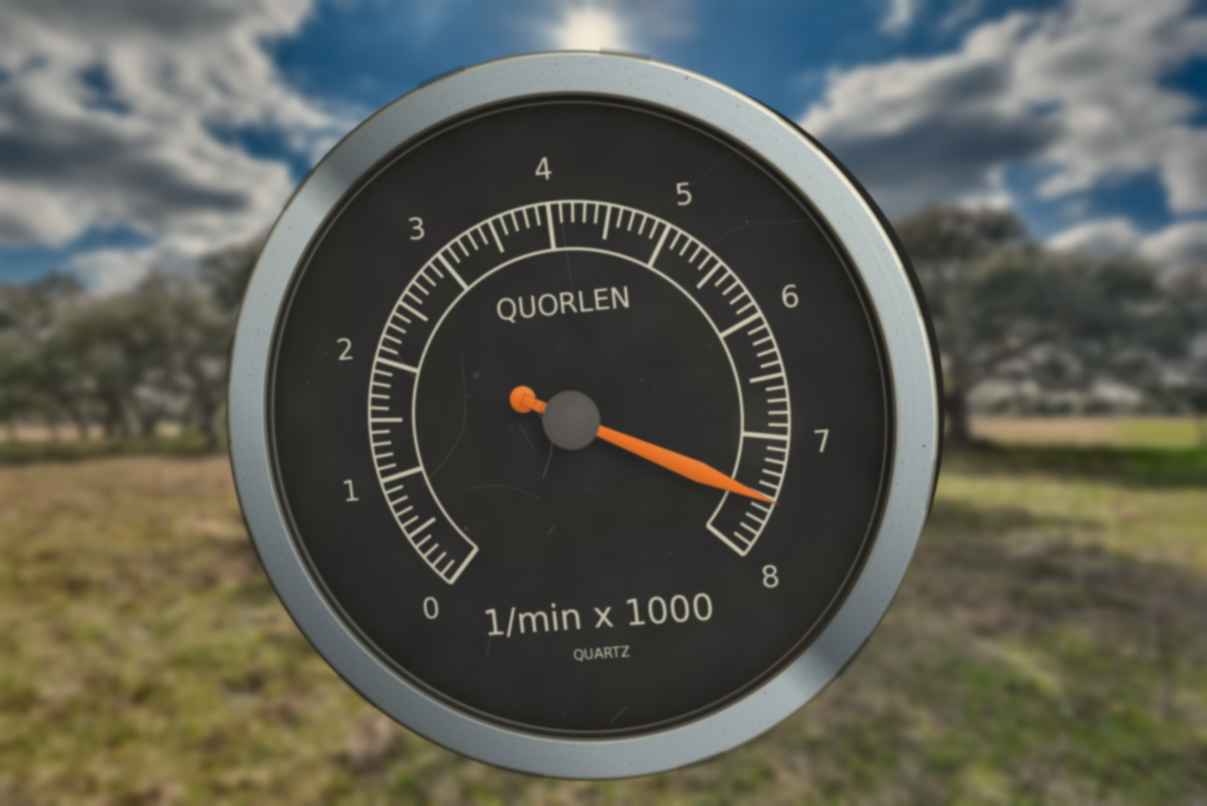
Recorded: value=7500 unit=rpm
